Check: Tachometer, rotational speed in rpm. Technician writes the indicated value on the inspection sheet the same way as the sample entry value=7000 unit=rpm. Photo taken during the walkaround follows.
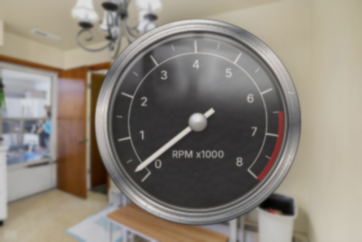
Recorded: value=250 unit=rpm
